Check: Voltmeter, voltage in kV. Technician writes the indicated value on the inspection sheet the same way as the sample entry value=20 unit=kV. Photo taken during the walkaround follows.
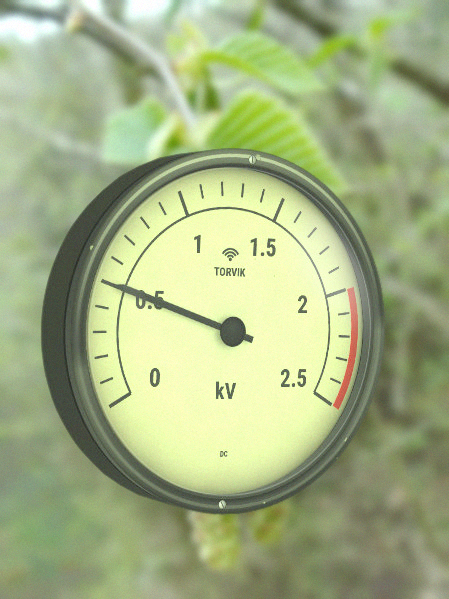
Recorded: value=0.5 unit=kV
